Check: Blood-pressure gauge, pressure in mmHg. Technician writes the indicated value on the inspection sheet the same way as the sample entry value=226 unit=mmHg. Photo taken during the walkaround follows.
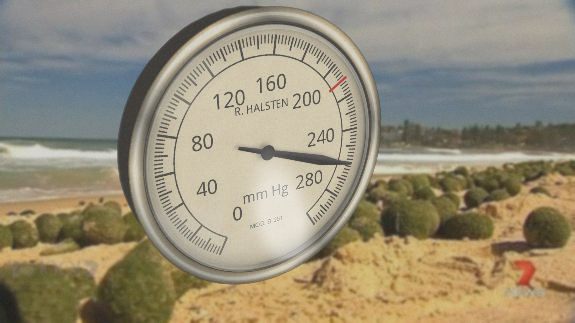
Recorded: value=260 unit=mmHg
